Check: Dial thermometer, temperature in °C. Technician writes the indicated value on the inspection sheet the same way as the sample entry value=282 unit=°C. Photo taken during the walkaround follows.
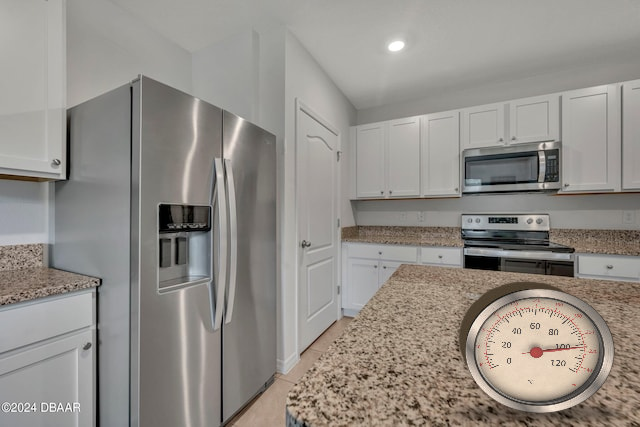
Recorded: value=100 unit=°C
